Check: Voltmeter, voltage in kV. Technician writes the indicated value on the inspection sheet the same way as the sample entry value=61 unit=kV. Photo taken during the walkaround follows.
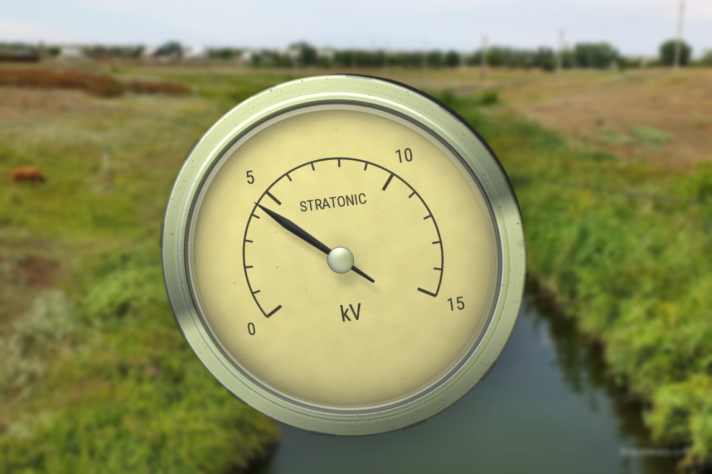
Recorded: value=4.5 unit=kV
